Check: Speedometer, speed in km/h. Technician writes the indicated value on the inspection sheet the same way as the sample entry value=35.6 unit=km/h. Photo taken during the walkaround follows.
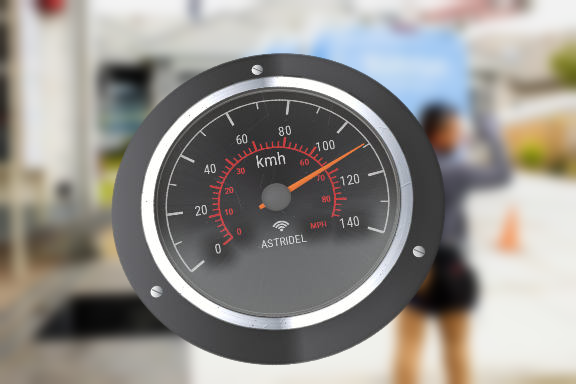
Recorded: value=110 unit=km/h
